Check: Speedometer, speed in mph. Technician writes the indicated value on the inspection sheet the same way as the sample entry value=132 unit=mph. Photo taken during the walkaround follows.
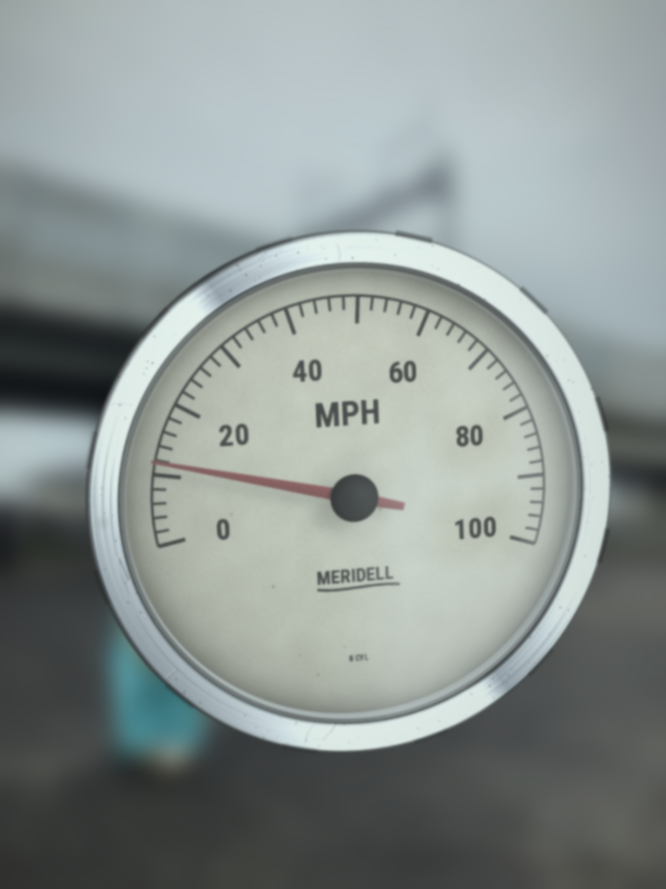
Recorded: value=12 unit=mph
